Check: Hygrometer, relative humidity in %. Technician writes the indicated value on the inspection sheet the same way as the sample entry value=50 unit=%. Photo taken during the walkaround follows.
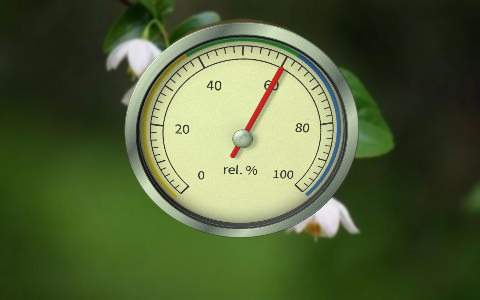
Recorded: value=60 unit=%
